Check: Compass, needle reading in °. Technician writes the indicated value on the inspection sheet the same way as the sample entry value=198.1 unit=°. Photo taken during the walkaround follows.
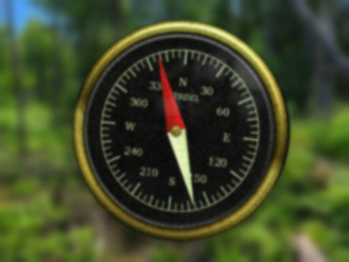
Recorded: value=340 unit=°
